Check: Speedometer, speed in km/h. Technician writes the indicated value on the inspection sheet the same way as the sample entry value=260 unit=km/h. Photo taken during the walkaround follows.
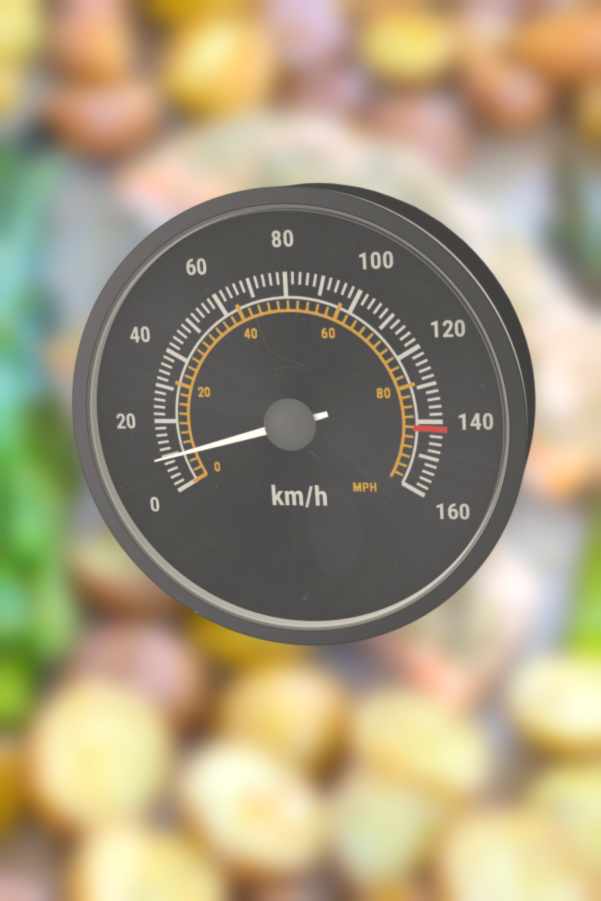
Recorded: value=10 unit=km/h
